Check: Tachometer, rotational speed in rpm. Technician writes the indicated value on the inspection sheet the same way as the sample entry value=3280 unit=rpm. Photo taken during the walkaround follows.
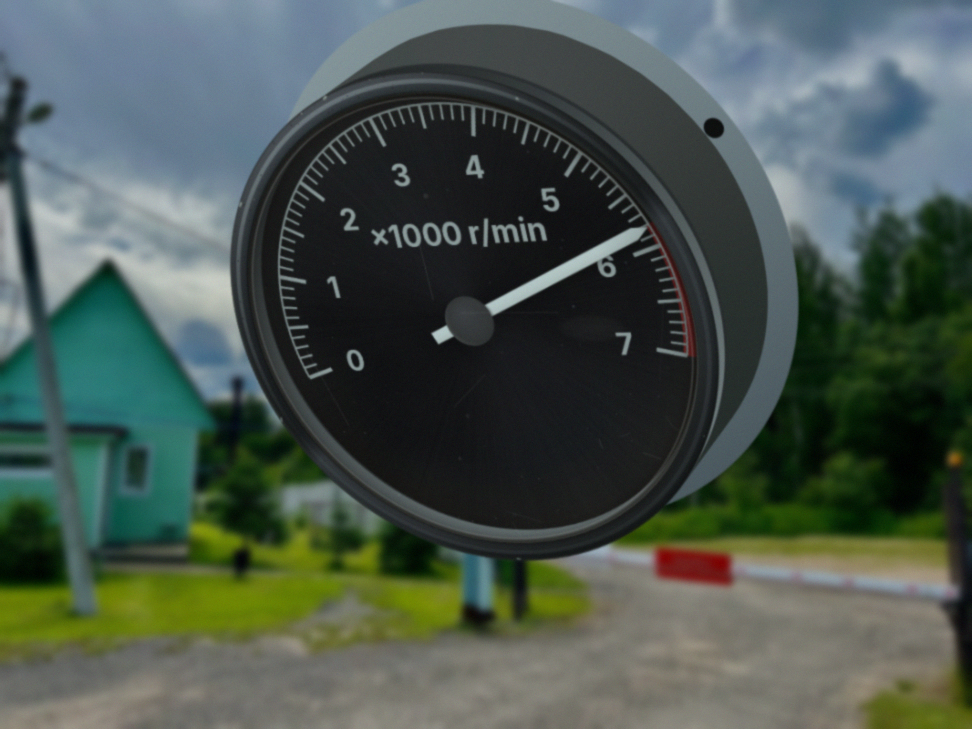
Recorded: value=5800 unit=rpm
